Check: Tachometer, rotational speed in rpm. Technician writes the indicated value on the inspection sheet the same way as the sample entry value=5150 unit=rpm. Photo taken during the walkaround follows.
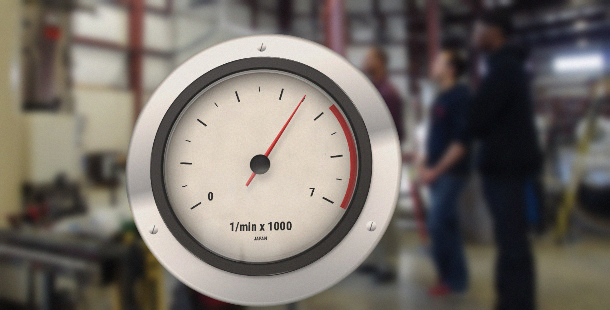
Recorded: value=4500 unit=rpm
